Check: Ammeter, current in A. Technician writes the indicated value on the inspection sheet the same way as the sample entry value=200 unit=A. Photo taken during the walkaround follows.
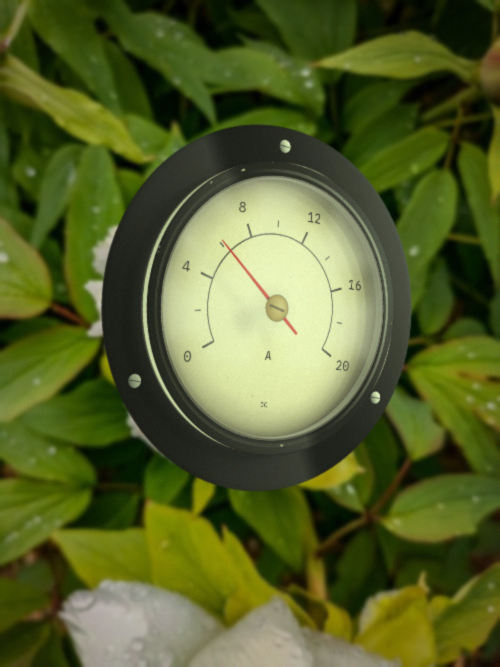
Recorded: value=6 unit=A
